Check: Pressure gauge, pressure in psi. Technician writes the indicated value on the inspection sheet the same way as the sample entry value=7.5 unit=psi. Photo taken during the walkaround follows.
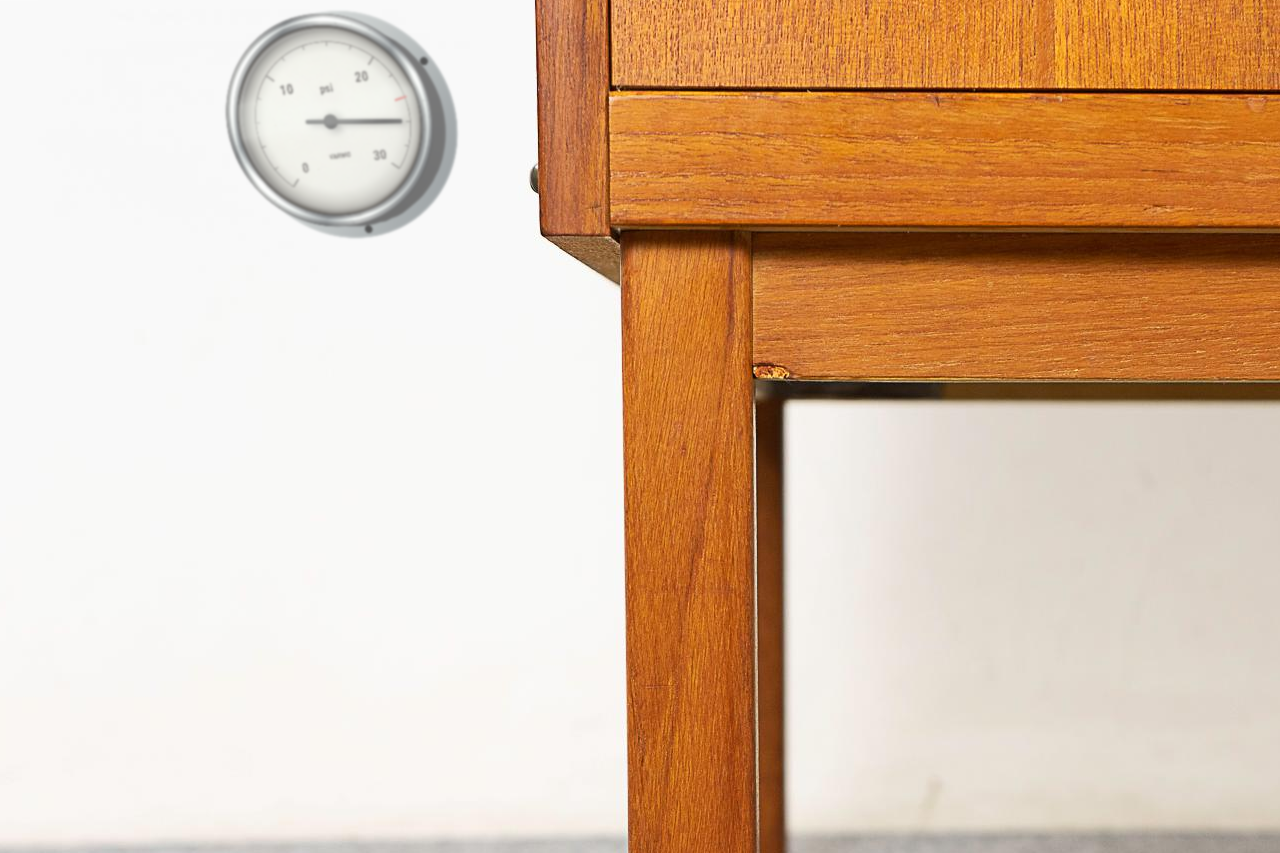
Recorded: value=26 unit=psi
